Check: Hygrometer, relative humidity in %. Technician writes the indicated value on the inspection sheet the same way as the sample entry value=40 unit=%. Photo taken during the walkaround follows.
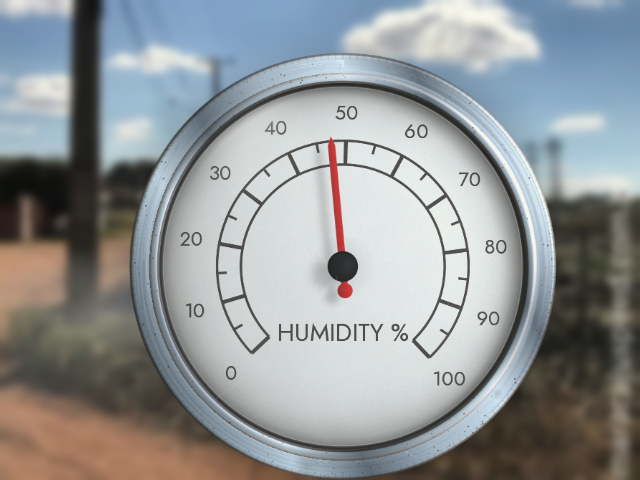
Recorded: value=47.5 unit=%
